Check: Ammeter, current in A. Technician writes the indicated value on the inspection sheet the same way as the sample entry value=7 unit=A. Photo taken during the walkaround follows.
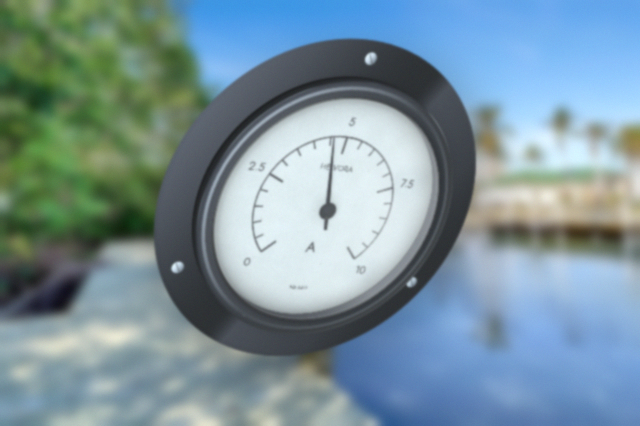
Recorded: value=4.5 unit=A
